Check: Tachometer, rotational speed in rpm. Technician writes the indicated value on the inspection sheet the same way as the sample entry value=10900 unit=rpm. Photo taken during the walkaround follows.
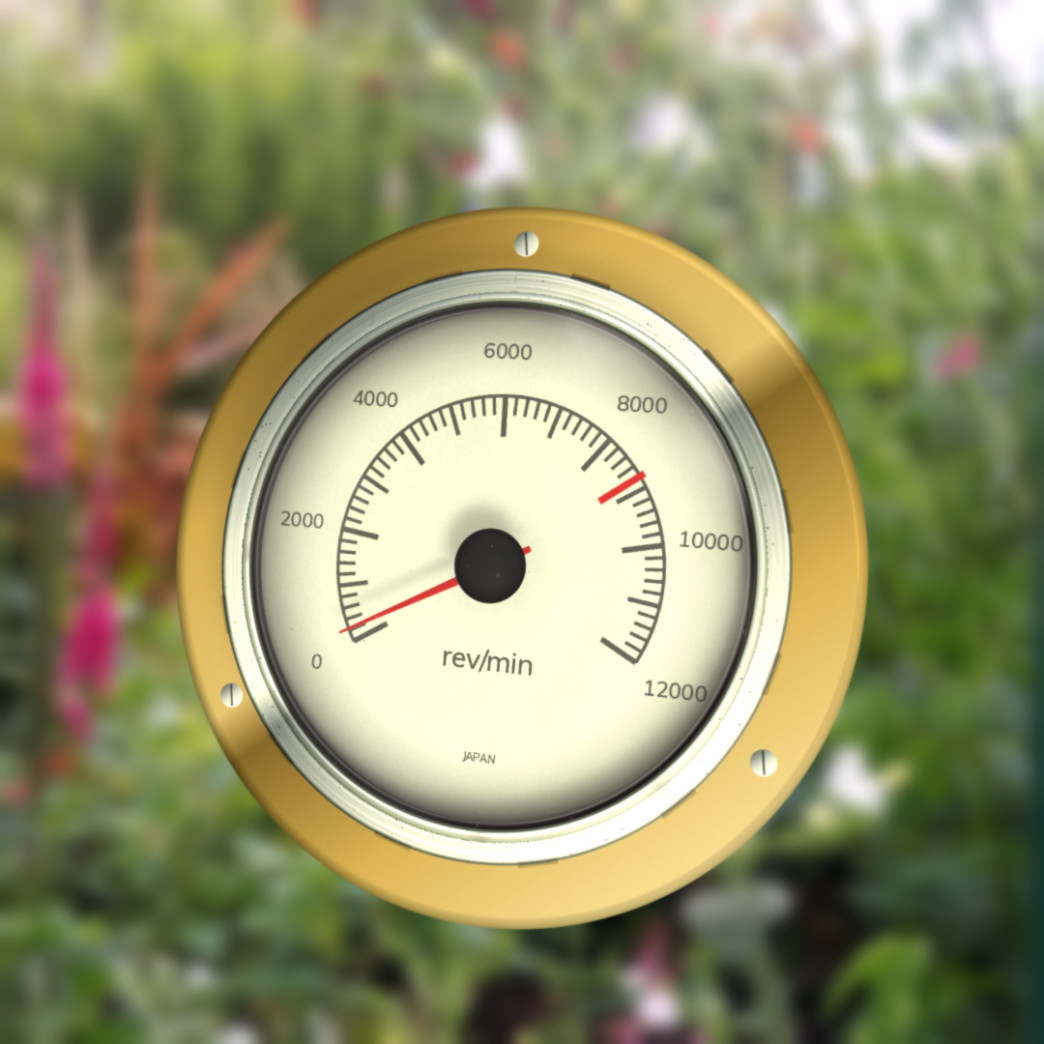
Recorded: value=200 unit=rpm
